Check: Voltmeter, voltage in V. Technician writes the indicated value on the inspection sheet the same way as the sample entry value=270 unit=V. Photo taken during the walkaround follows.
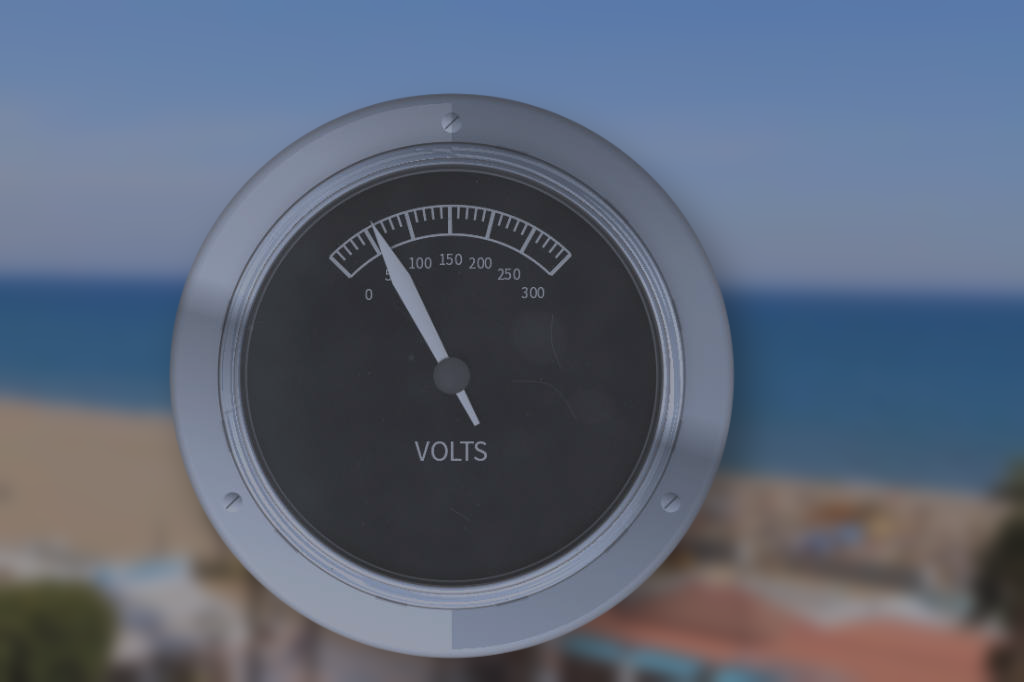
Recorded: value=60 unit=V
